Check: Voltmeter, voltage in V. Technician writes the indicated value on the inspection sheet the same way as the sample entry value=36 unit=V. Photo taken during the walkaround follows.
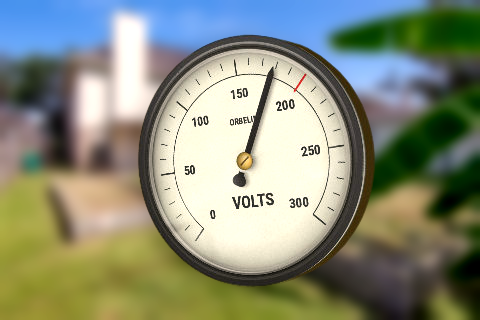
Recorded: value=180 unit=V
